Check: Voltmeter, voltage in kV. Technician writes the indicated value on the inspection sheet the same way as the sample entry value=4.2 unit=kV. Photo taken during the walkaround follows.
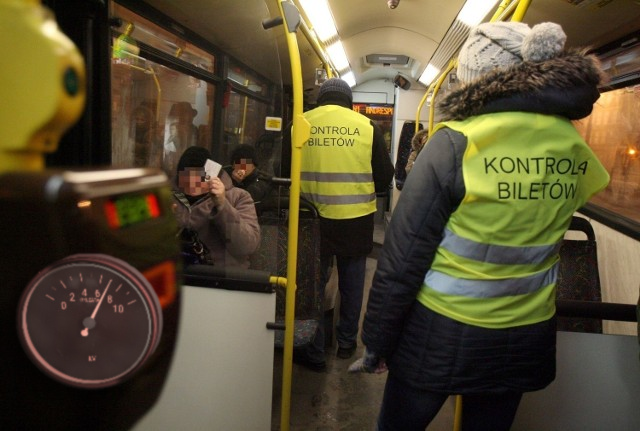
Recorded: value=7 unit=kV
